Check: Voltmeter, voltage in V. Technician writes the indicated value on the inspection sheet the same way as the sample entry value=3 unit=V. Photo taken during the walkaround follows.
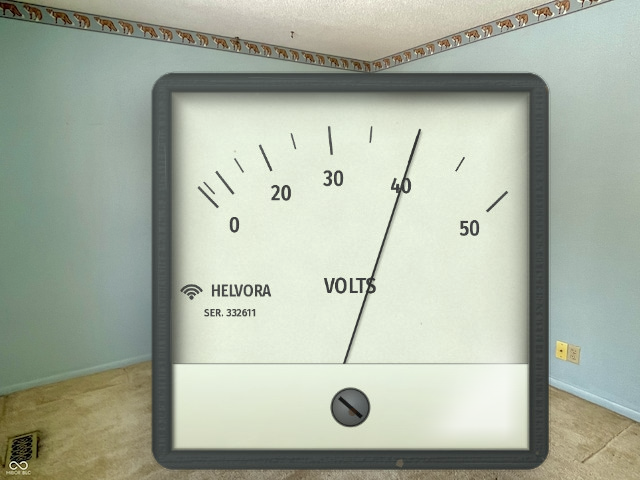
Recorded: value=40 unit=V
